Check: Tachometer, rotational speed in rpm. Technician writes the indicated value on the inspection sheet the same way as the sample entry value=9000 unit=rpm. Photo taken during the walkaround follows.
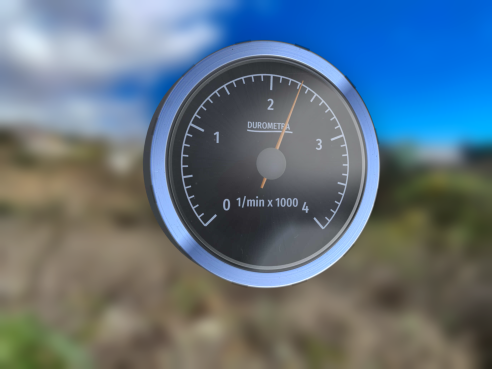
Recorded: value=2300 unit=rpm
